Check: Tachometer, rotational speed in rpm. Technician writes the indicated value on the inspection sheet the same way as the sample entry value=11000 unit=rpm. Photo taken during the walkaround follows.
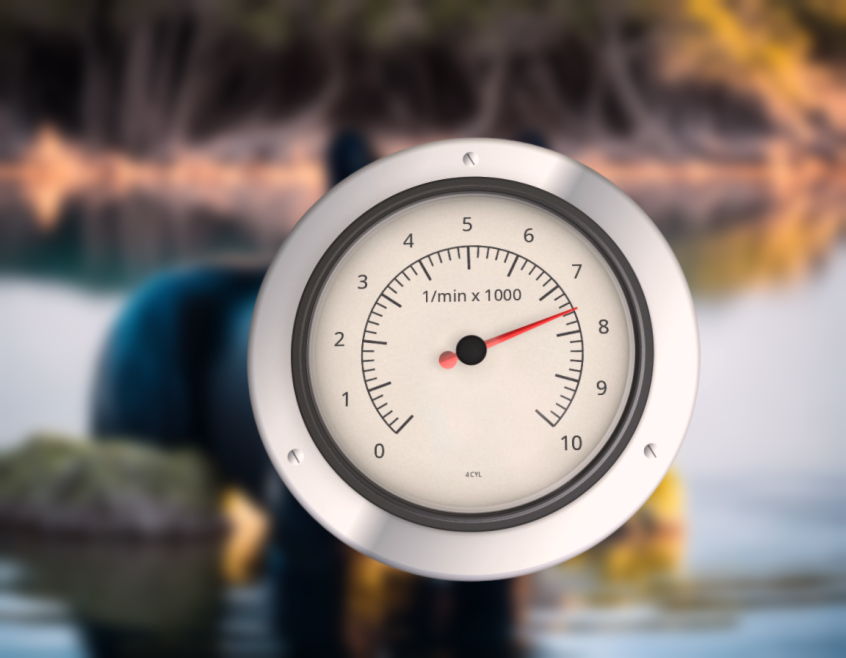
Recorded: value=7600 unit=rpm
